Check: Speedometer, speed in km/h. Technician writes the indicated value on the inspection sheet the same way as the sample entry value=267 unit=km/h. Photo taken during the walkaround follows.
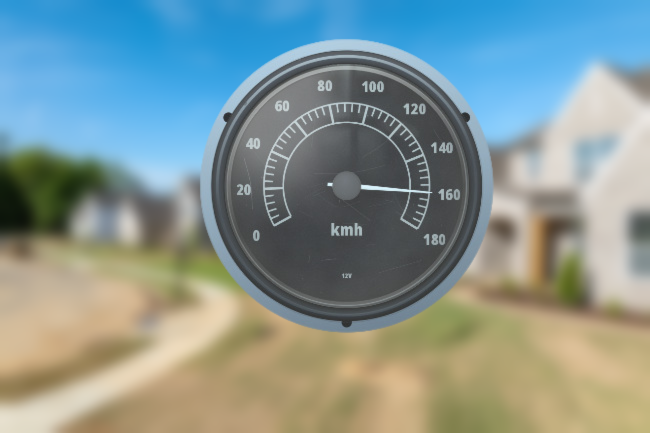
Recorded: value=160 unit=km/h
